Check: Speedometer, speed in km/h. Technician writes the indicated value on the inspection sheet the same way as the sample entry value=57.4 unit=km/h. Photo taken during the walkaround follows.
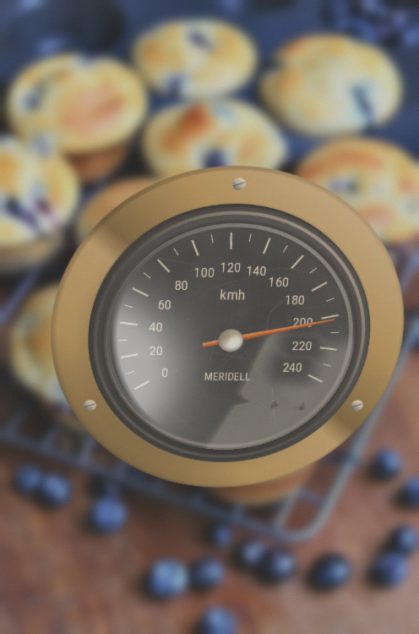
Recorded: value=200 unit=km/h
